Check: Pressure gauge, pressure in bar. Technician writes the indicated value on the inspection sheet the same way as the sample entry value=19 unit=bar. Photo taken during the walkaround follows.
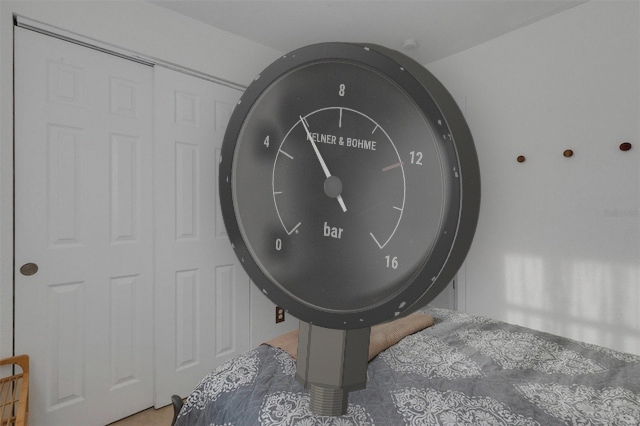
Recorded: value=6 unit=bar
